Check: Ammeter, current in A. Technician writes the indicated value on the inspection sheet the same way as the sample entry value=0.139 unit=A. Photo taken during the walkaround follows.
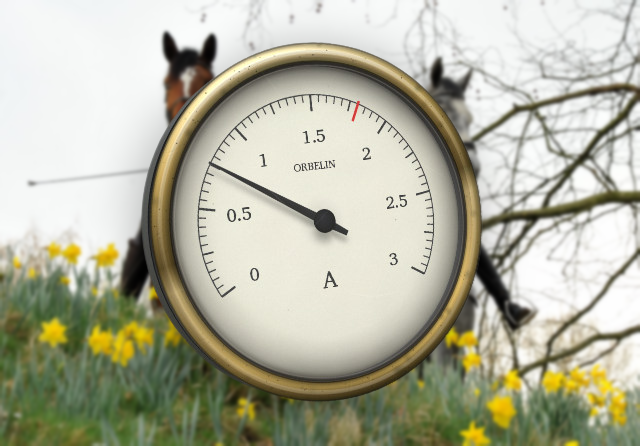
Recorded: value=0.75 unit=A
